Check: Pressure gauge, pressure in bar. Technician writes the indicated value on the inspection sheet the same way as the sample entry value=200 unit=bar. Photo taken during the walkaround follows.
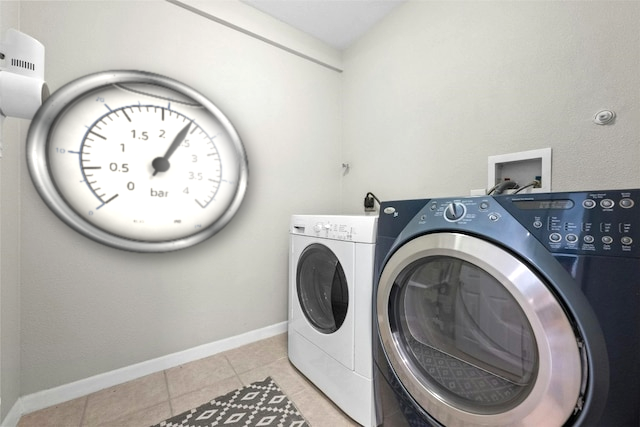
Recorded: value=2.4 unit=bar
